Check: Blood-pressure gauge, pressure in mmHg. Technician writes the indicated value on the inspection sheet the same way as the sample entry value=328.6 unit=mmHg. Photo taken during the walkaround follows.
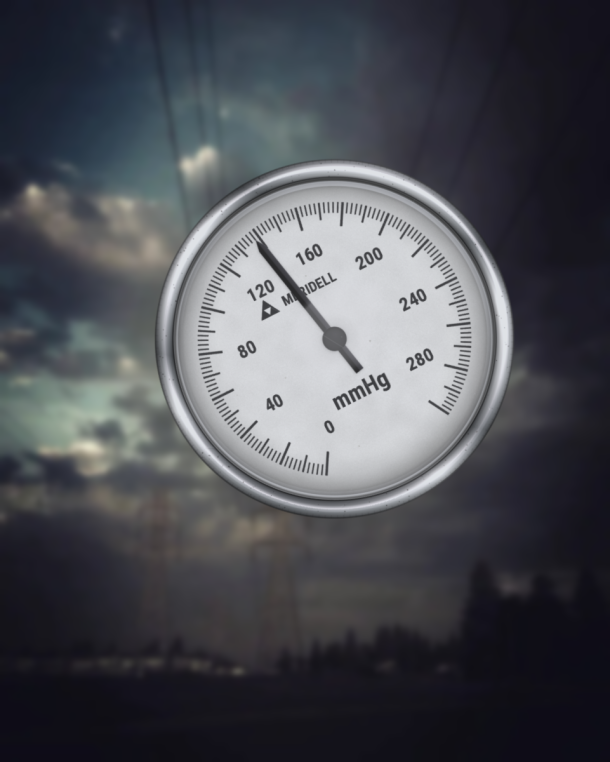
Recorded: value=138 unit=mmHg
